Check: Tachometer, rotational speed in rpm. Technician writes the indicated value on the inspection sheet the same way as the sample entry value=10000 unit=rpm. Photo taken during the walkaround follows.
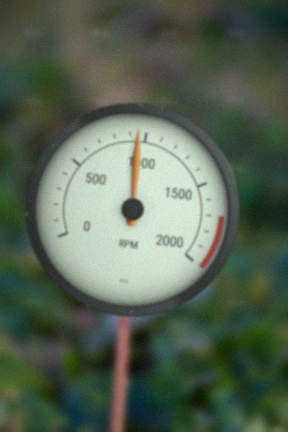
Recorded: value=950 unit=rpm
